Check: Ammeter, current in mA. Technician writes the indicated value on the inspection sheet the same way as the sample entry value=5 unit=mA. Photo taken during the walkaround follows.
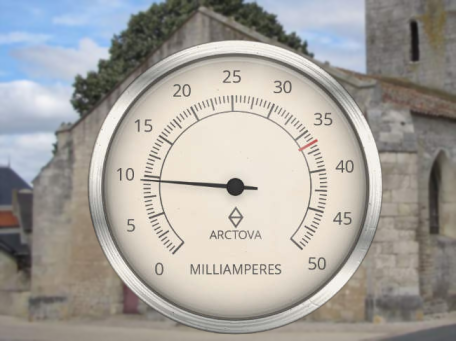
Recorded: value=9.5 unit=mA
